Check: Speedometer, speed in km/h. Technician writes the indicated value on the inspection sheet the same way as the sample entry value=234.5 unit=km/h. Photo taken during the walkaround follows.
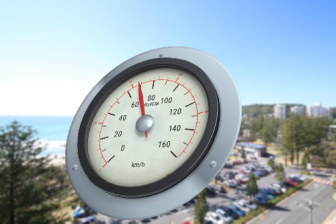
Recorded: value=70 unit=km/h
